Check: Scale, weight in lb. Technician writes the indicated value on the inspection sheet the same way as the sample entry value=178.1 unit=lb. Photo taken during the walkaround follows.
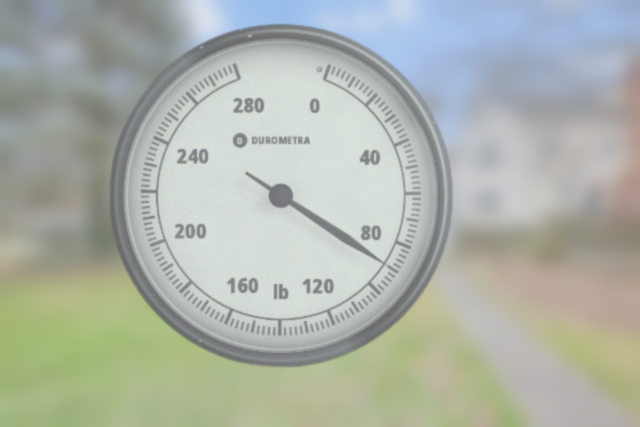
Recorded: value=90 unit=lb
